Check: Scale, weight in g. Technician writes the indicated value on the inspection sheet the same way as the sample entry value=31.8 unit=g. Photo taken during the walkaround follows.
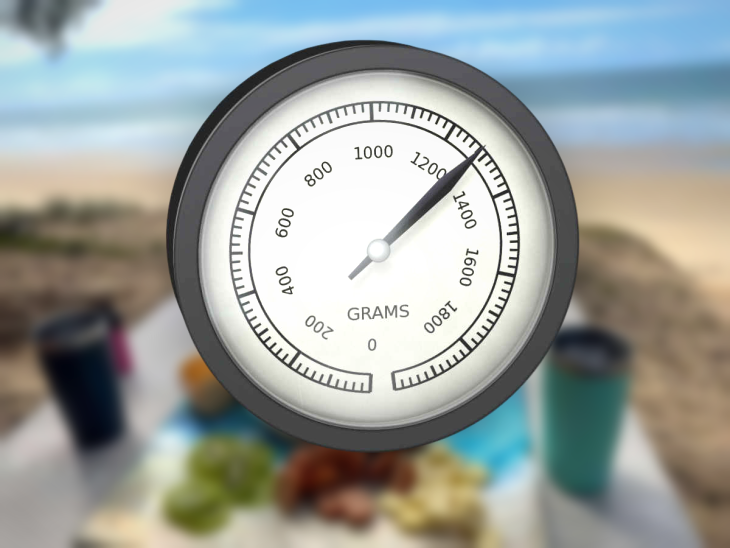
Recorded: value=1280 unit=g
